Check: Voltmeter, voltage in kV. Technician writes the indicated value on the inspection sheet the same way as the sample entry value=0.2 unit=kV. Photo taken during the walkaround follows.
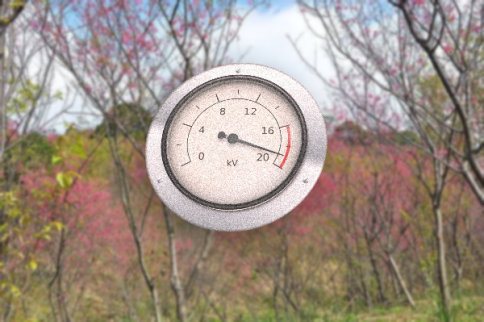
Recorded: value=19 unit=kV
